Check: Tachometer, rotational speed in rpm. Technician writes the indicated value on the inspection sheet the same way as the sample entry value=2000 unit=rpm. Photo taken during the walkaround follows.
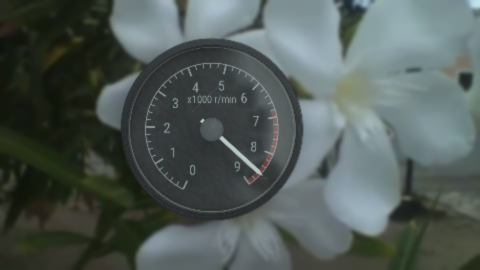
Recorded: value=8600 unit=rpm
